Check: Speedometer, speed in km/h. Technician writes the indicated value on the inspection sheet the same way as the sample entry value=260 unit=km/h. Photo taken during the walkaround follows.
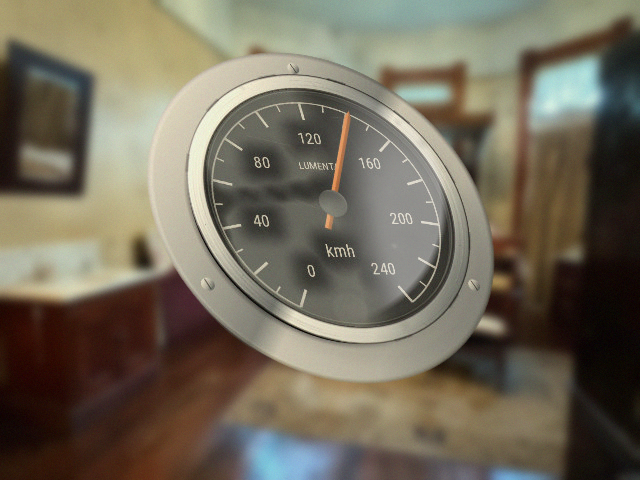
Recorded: value=140 unit=km/h
